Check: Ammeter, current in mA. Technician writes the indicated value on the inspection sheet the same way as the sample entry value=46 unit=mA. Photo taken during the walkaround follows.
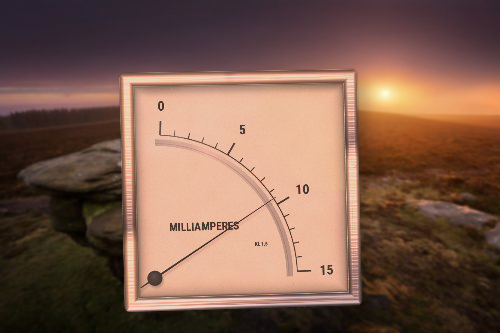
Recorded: value=9.5 unit=mA
